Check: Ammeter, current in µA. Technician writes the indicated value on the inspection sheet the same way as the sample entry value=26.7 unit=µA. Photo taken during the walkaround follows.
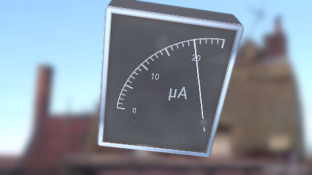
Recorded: value=20 unit=µA
